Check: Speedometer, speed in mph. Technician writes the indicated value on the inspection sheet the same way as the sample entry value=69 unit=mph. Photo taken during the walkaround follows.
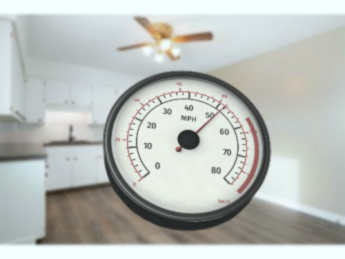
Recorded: value=52 unit=mph
